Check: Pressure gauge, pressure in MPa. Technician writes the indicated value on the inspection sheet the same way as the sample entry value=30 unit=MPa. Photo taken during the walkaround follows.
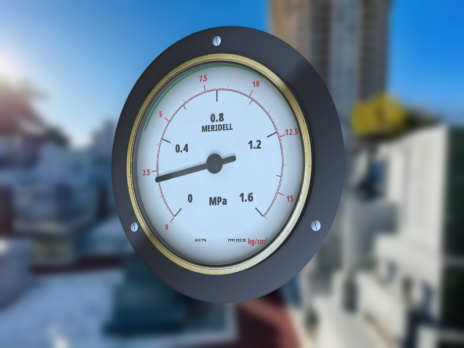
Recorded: value=0.2 unit=MPa
